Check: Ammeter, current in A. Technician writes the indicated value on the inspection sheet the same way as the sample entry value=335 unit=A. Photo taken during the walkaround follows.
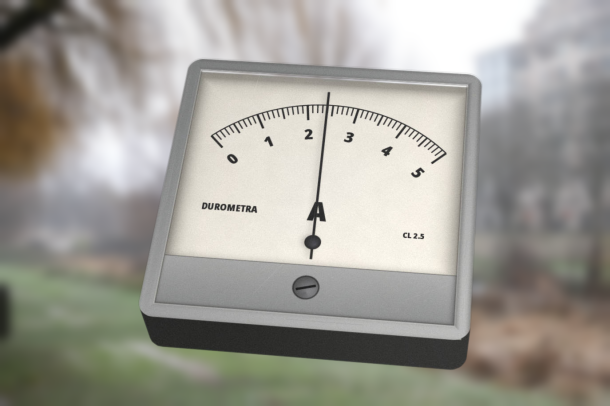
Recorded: value=2.4 unit=A
